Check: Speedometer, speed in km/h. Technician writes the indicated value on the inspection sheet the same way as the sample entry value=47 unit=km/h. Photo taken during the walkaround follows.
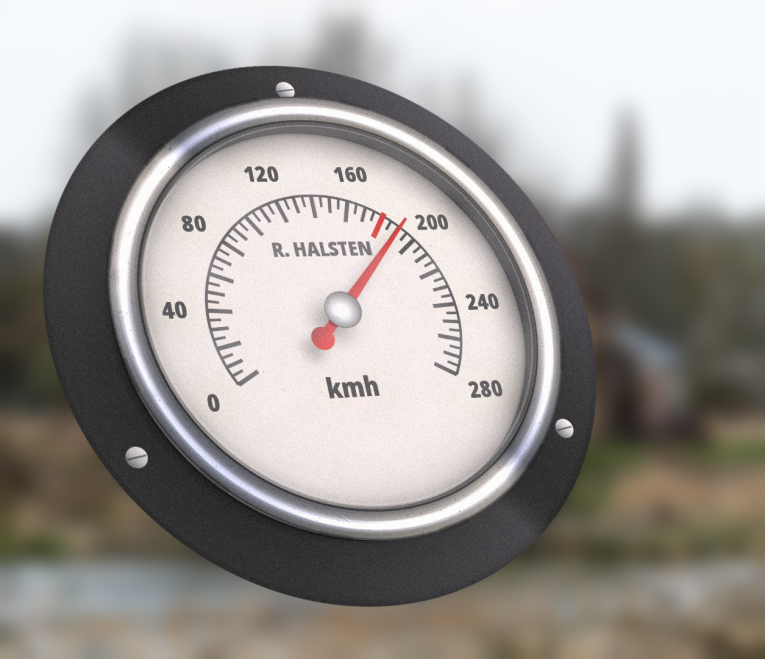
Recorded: value=190 unit=km/h
